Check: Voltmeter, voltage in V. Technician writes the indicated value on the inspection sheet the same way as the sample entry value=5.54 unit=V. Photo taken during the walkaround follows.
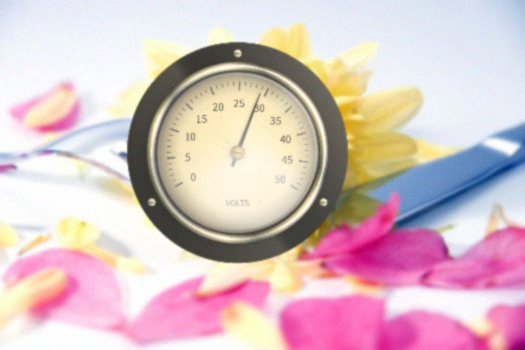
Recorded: value=29 unit=V
